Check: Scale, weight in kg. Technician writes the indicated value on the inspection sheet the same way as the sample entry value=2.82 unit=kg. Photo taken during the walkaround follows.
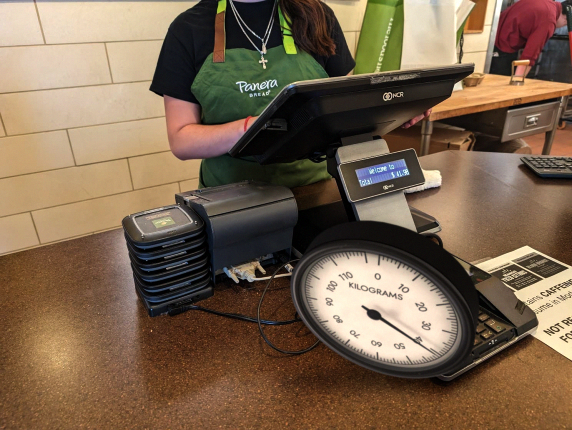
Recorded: value=40 unit=kg
